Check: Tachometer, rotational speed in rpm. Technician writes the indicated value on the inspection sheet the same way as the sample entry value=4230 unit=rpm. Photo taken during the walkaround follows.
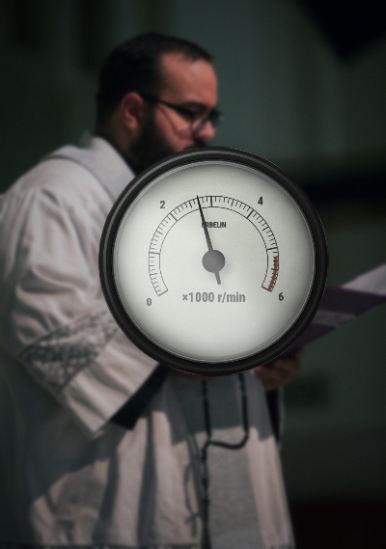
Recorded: value=2700 unit=rpm
